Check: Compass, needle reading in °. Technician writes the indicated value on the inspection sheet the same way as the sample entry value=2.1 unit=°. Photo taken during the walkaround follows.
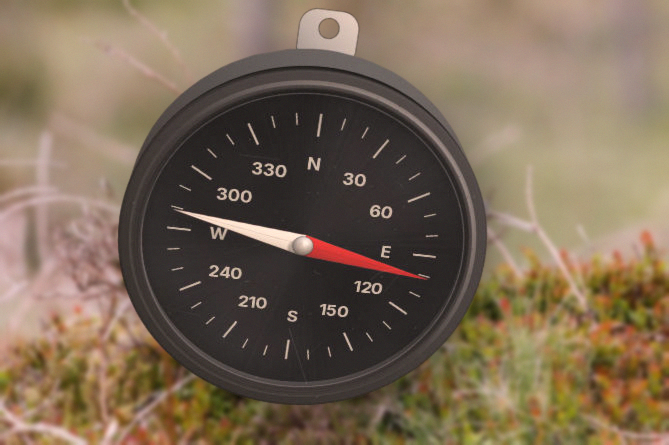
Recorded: value=100 unit=°
